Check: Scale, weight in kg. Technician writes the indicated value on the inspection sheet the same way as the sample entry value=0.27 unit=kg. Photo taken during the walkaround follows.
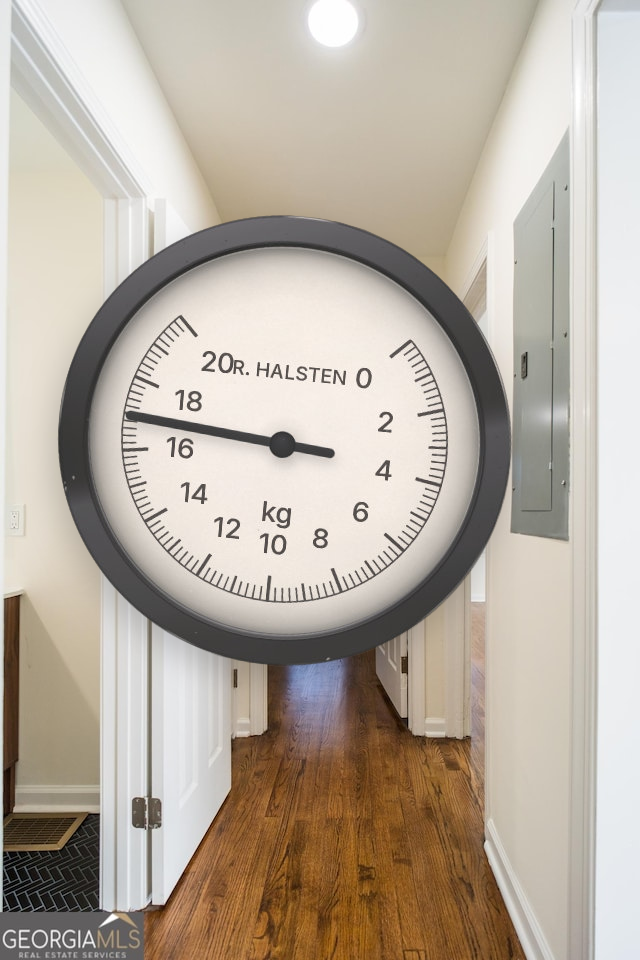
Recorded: value=17 unit=kg
